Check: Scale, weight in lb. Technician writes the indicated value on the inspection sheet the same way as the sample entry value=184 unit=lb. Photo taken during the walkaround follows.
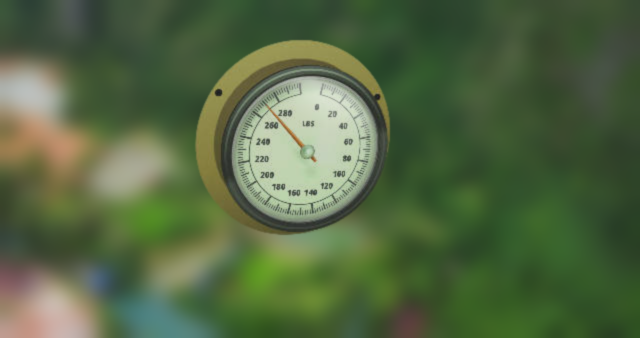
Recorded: value=270 unit=lb
